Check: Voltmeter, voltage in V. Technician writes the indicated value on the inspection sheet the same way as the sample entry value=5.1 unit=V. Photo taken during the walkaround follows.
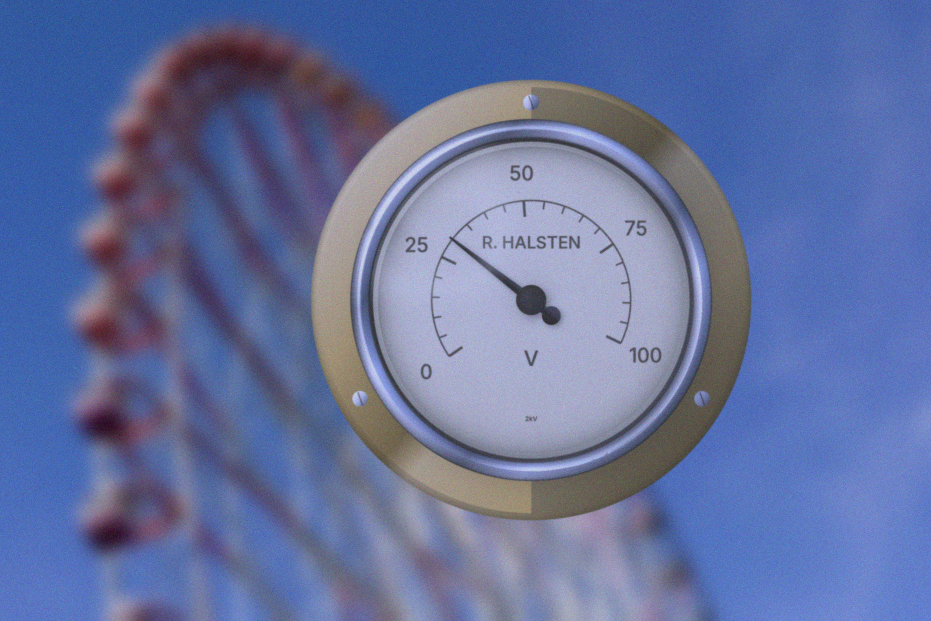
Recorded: value=30 unit=V
